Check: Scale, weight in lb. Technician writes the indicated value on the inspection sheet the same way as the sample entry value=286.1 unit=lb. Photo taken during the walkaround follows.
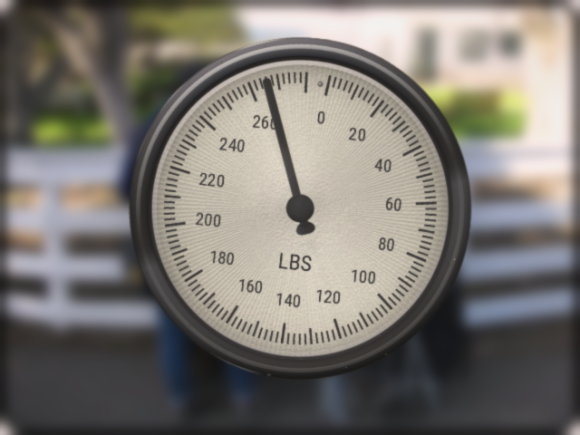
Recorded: value=266 unit=lb
